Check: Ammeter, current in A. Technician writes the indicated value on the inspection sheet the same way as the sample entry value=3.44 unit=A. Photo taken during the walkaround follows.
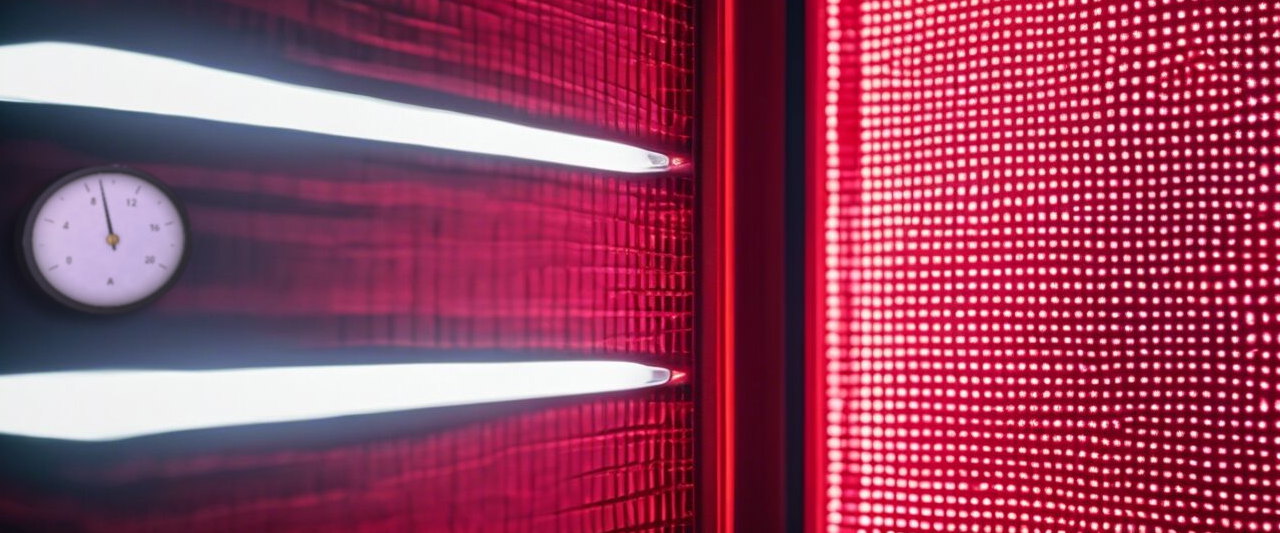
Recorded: value=9 unit=A
